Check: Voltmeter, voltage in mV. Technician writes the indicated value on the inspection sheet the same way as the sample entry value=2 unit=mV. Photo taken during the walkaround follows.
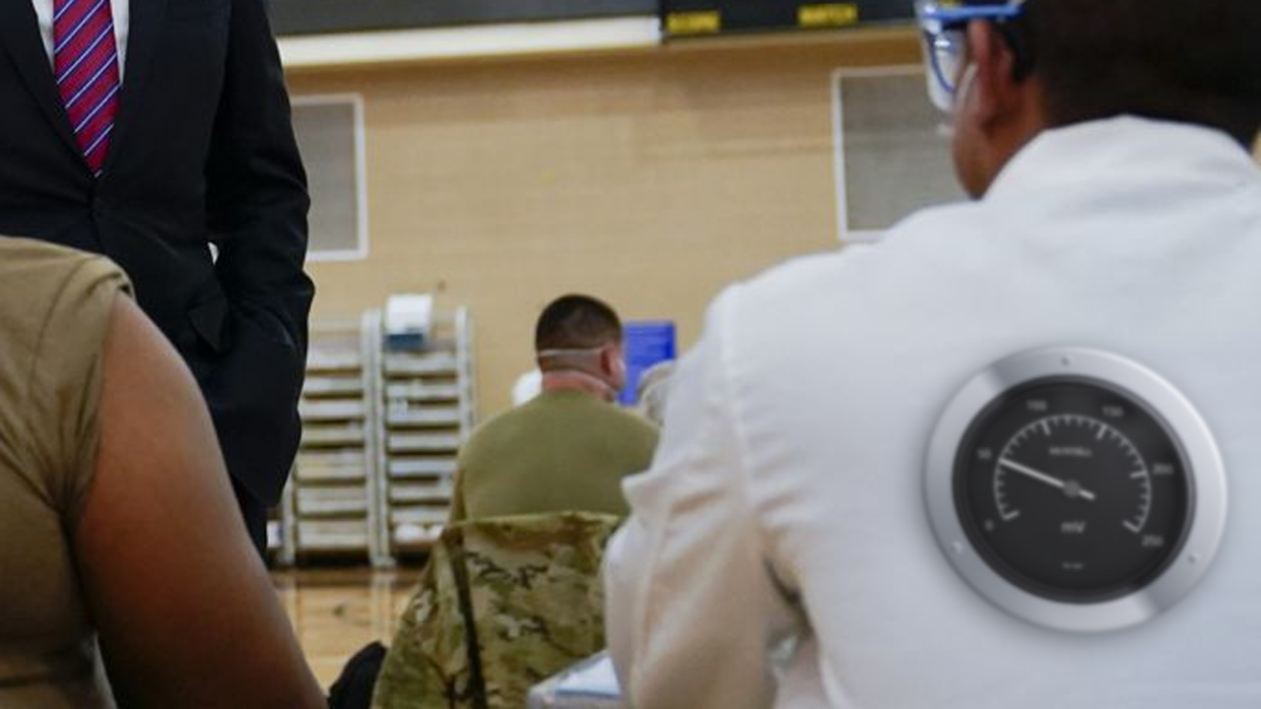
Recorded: value=50 unit=mV
